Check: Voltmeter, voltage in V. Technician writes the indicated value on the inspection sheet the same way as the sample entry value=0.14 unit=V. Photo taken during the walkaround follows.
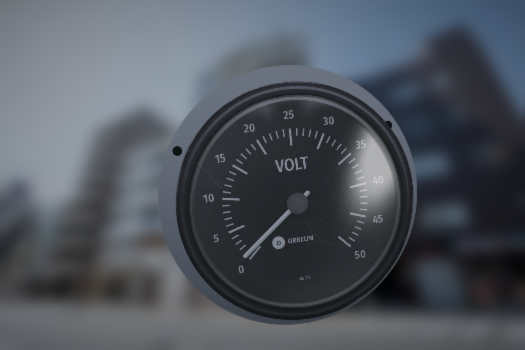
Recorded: value=1 unit=V
